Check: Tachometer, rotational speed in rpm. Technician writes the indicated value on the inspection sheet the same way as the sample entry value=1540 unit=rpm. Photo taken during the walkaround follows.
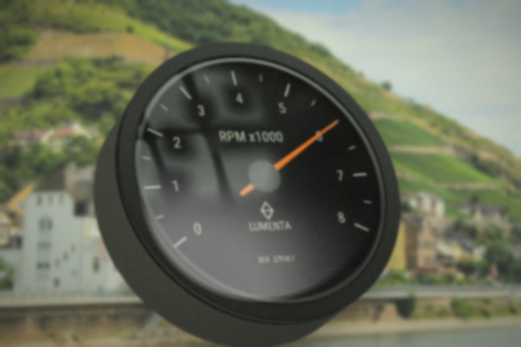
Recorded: value=6000 unit=rpm
